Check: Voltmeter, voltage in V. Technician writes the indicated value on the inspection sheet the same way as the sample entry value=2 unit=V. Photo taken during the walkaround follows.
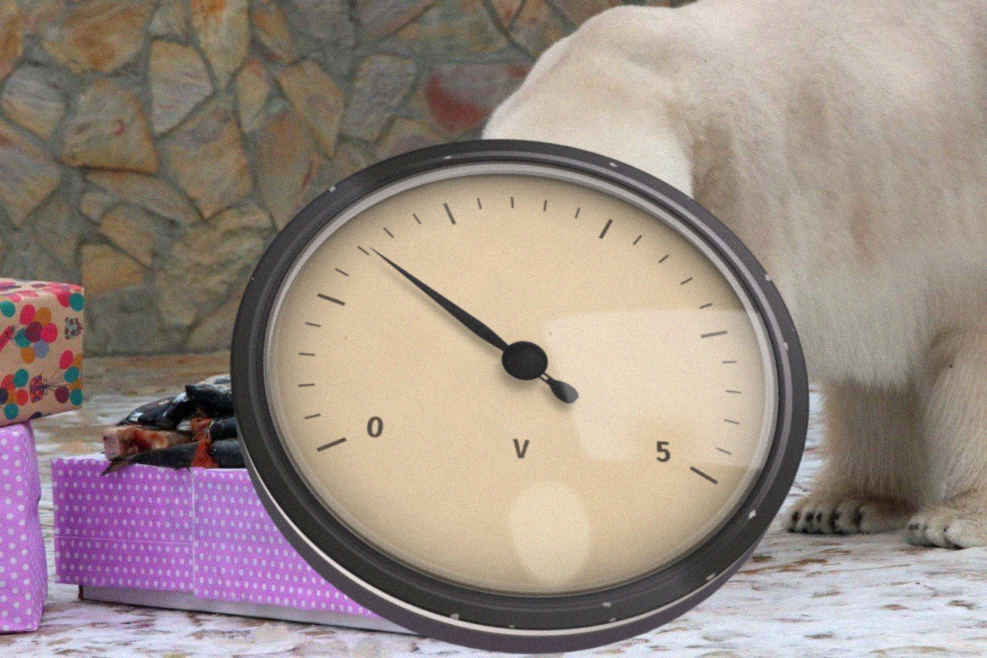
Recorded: value=1.4 unit=V
